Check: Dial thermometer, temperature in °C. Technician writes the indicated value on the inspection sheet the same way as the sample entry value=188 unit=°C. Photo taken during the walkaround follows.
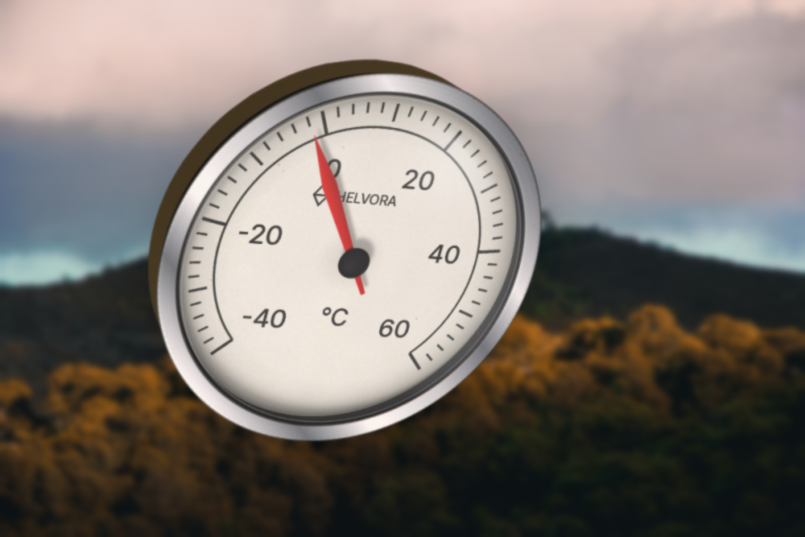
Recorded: value=-2 unit=°C
